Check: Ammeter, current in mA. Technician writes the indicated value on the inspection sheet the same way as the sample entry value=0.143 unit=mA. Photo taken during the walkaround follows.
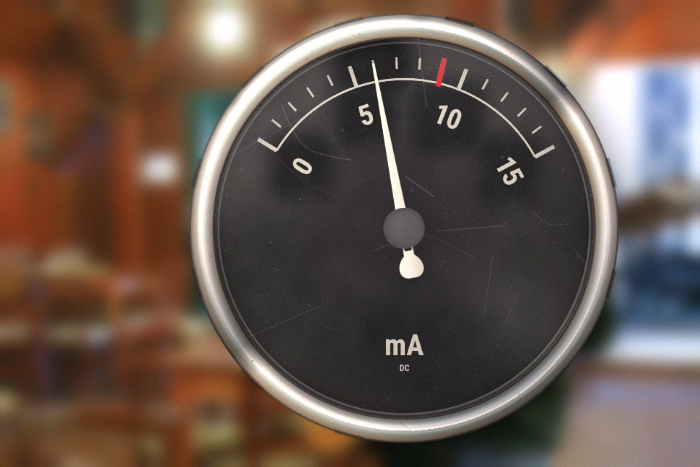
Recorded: value=6 unit=mA
